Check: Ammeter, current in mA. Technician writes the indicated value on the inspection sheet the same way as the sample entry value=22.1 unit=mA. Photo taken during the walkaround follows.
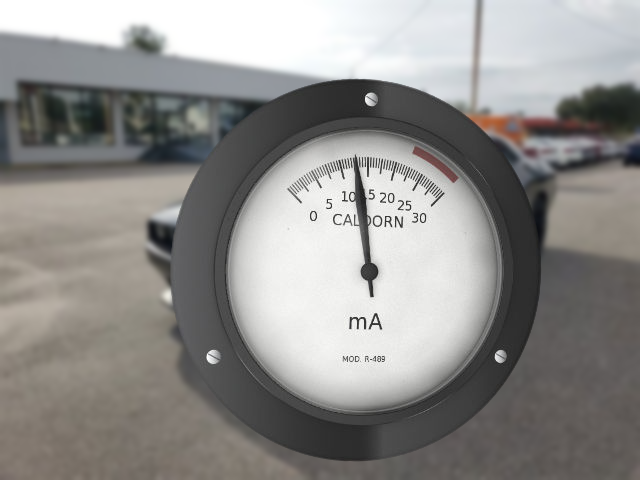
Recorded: value=12.5 unit=mA
